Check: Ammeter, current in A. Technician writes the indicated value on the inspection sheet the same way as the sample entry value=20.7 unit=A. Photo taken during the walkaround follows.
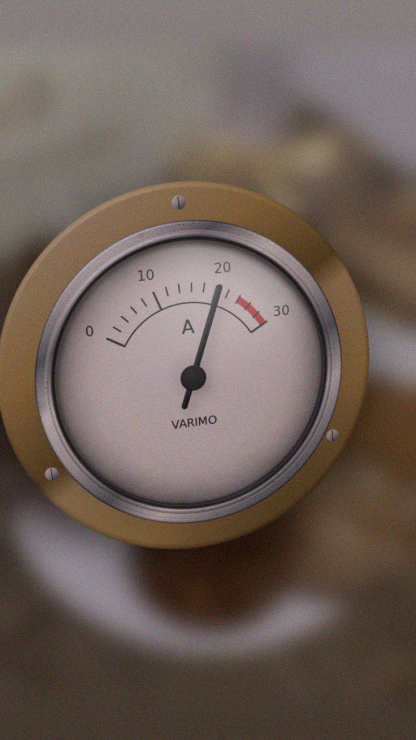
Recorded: value=20 unit=A
